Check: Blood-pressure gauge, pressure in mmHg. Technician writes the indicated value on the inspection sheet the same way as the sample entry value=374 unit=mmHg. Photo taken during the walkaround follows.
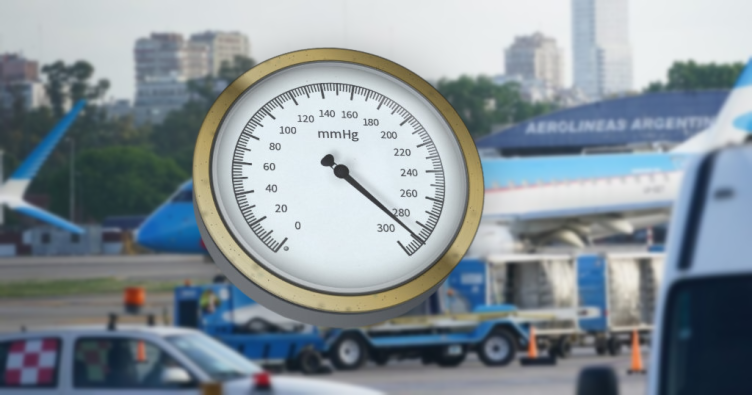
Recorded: value=290 unit=mmHg
